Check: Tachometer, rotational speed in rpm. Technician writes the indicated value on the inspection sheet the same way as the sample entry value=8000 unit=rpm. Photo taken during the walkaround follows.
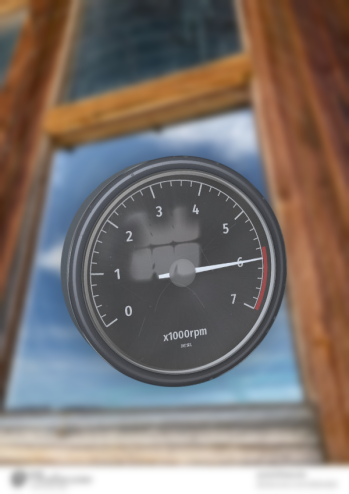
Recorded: value=6000 unit=rpm
